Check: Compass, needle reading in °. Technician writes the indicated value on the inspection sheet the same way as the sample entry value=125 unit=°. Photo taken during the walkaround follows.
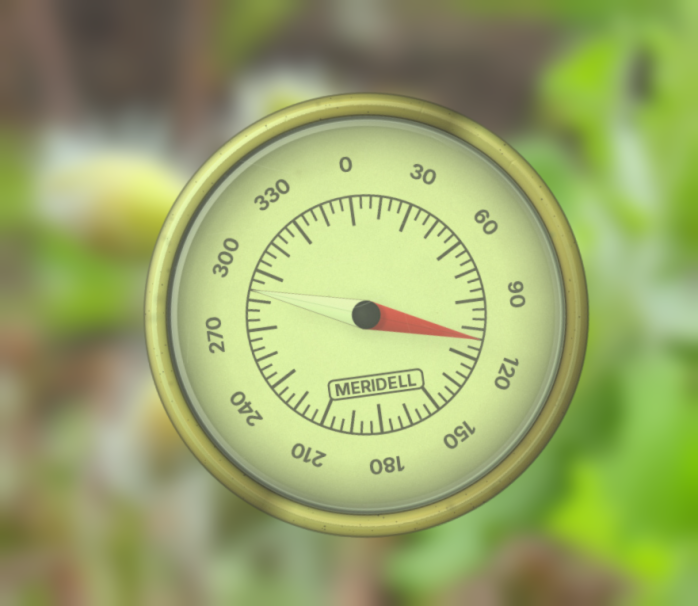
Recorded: value=110 unit=°
